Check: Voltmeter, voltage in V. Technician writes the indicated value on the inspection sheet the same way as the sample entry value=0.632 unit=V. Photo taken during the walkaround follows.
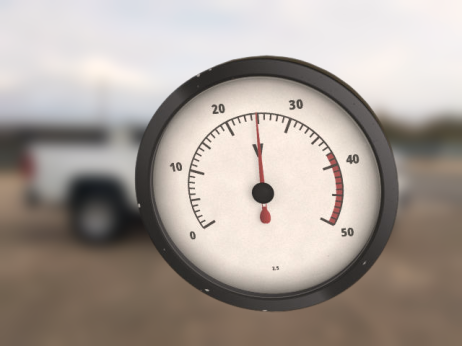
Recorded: value=25 unit=V
